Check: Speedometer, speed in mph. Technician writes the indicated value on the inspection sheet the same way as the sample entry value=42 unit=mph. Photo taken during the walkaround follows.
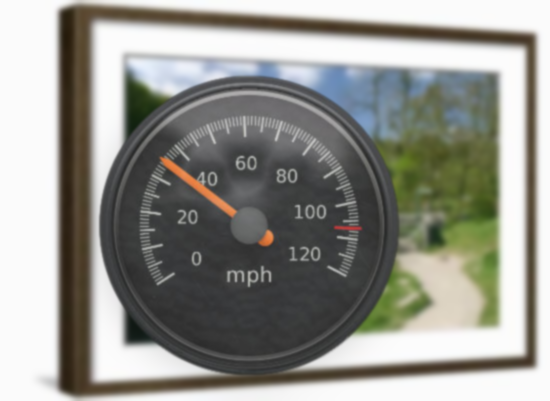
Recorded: value=35 unit=mph
